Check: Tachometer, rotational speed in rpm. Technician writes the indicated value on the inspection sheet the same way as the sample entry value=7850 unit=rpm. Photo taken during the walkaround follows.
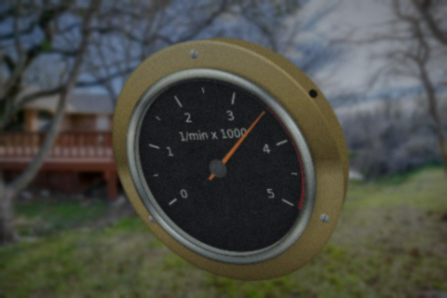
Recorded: value=3500 unit=rpm
